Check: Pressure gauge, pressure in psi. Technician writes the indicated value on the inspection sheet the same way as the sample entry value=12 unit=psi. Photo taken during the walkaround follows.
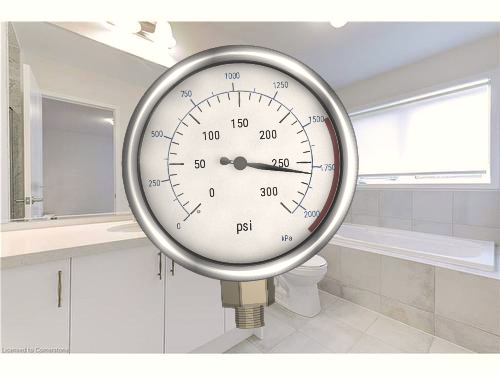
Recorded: value=260 unit=psi
